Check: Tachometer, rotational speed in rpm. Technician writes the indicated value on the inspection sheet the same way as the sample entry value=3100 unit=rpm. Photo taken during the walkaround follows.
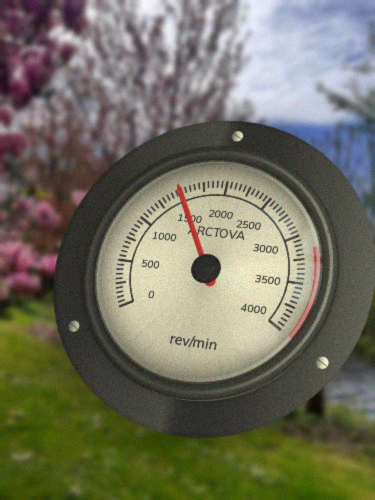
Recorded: value=1500 unit=rpm
